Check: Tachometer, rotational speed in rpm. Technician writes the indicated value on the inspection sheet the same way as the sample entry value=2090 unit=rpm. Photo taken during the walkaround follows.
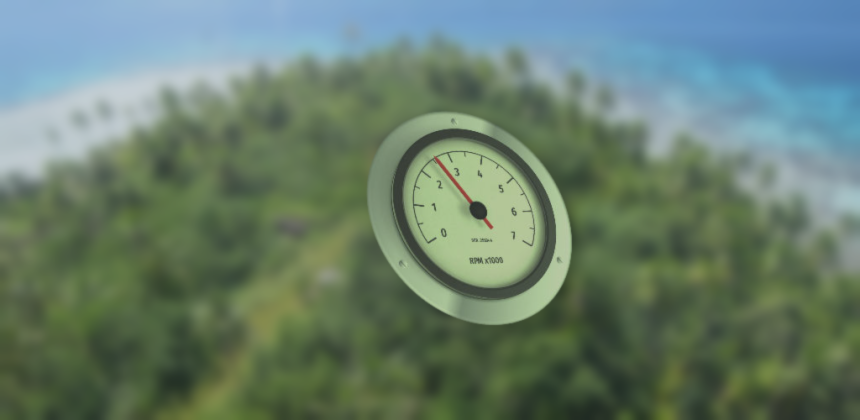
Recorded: value=2500 unit=rpm
